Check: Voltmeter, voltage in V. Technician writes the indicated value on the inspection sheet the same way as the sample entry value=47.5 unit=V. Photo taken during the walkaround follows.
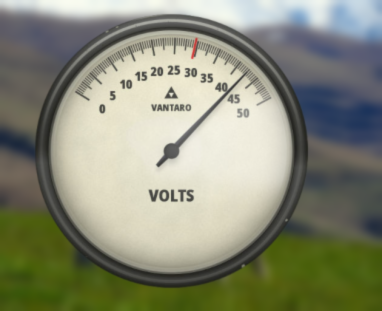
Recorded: value=42.5 unit=V
